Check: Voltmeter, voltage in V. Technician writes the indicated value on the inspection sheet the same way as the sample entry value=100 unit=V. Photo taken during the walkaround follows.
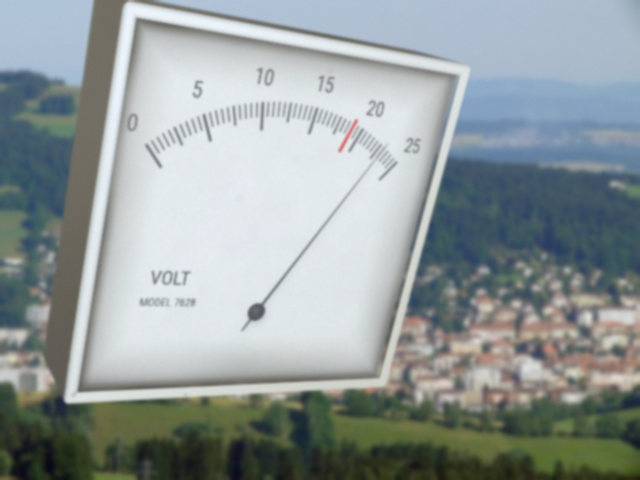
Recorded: value=22.5 unit=V
